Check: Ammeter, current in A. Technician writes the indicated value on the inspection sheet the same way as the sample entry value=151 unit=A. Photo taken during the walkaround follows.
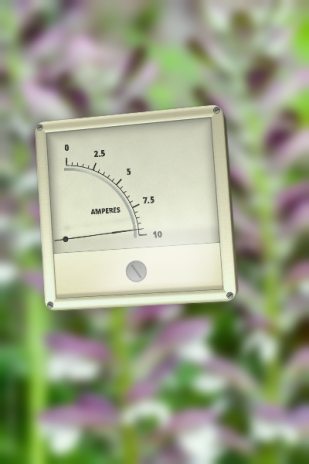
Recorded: value=9.5 unit=A
